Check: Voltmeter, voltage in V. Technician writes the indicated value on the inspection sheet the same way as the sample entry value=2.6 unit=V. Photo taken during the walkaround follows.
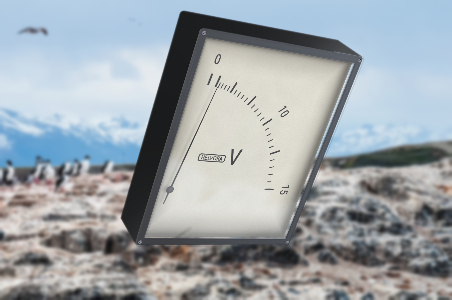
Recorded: value=2.5 unit=V
